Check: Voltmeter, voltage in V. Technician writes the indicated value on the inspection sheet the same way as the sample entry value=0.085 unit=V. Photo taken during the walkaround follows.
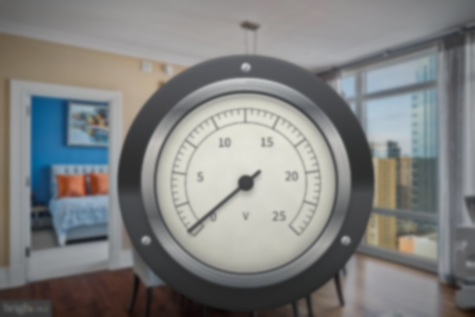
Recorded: value=0.5 unit=V
